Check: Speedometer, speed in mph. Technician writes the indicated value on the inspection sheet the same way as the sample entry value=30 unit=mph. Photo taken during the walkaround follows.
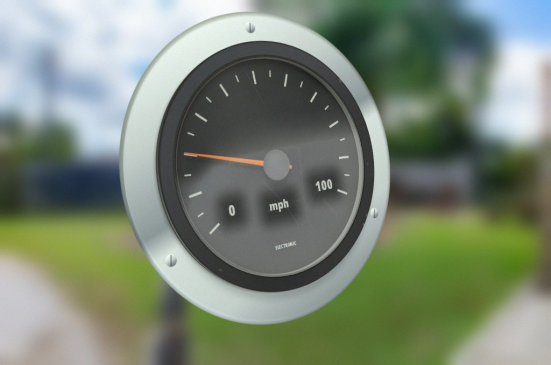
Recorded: value=20 unit=mph
